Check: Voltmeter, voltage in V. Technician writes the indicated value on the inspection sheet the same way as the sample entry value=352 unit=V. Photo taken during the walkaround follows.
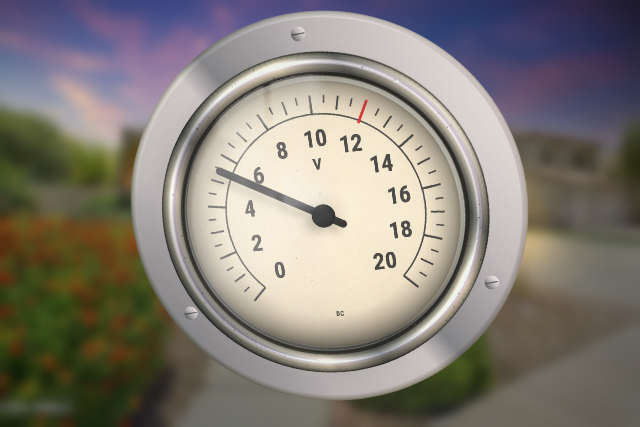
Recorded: value=5.5 unit=V
